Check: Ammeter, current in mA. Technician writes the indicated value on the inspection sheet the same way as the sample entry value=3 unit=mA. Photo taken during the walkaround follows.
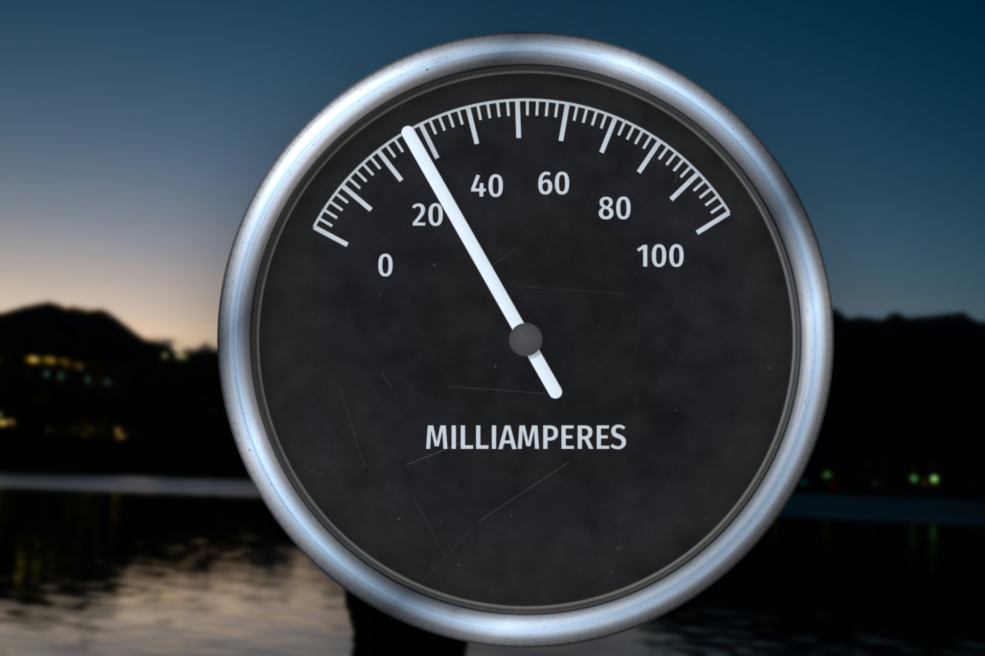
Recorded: value=27 unit=mA
